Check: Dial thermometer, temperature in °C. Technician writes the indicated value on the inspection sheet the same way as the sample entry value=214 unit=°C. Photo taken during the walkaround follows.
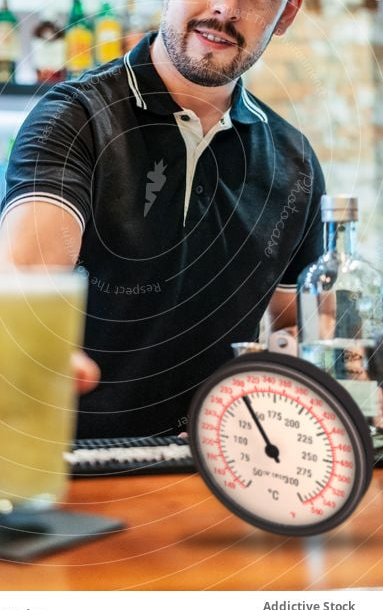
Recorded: value=150 unit=°C
